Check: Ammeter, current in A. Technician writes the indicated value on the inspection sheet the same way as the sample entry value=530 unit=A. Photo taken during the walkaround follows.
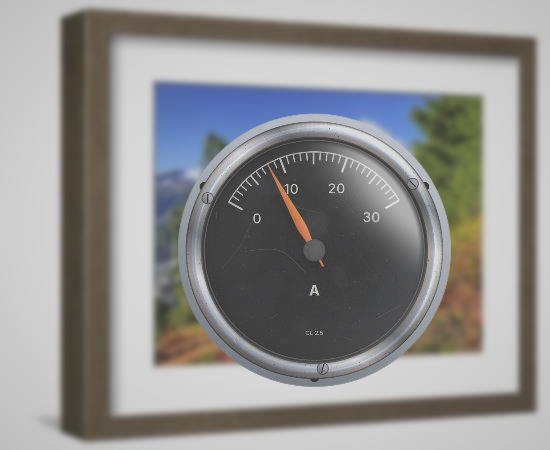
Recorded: value=8 unit=A
